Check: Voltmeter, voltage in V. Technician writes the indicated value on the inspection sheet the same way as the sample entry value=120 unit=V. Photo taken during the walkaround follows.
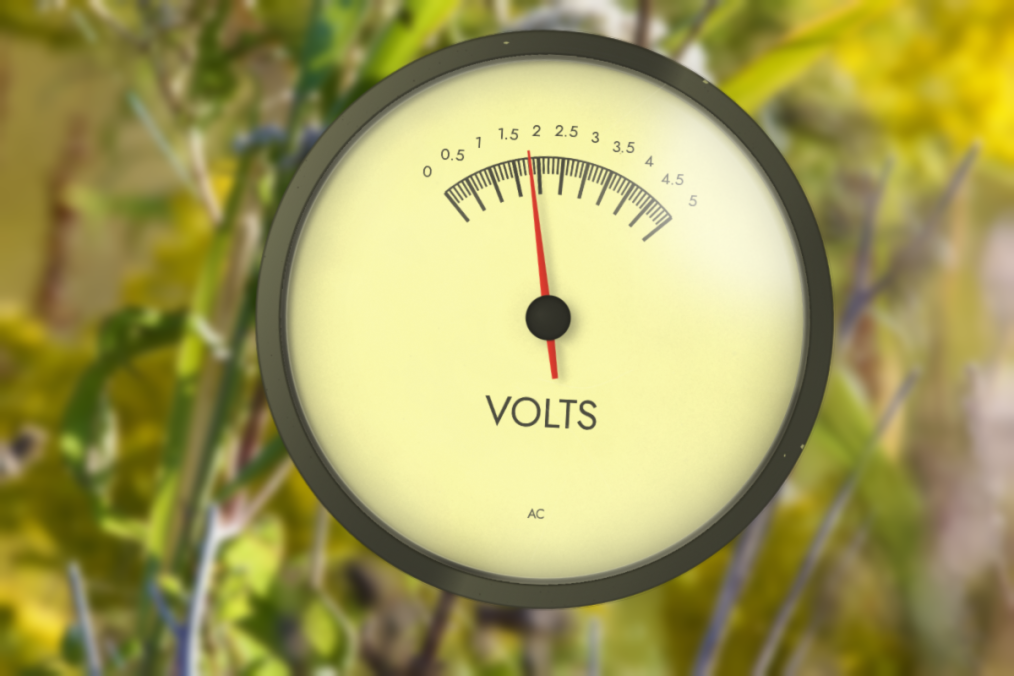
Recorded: value=1.8 unit=V
